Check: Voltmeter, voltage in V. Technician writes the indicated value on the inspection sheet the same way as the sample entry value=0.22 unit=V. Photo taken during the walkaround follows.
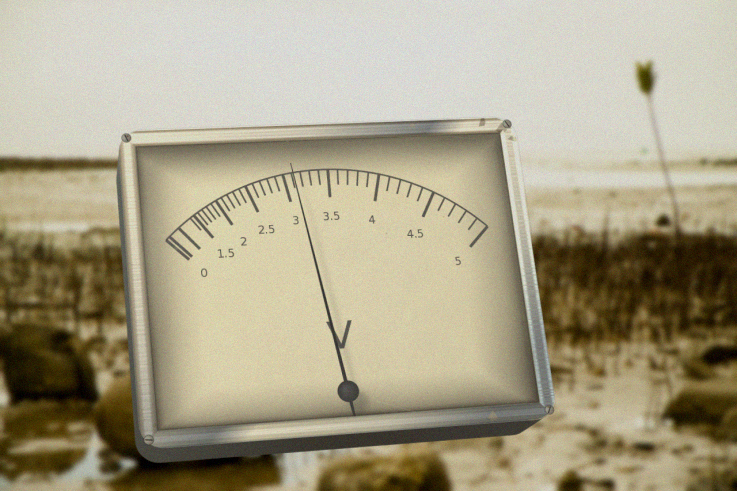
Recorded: value=3.1 unit=V
